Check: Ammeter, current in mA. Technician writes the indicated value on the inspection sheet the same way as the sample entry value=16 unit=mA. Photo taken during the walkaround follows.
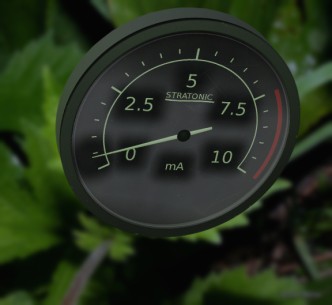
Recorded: value=0.5 unit=mA
